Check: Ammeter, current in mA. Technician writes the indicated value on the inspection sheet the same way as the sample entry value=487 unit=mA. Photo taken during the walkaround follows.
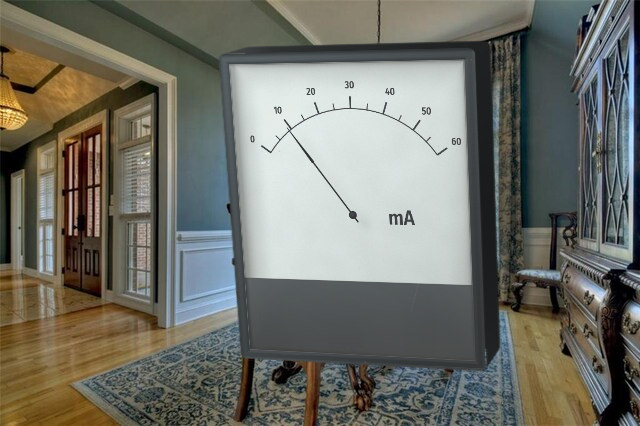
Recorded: value=10 unit=mA
